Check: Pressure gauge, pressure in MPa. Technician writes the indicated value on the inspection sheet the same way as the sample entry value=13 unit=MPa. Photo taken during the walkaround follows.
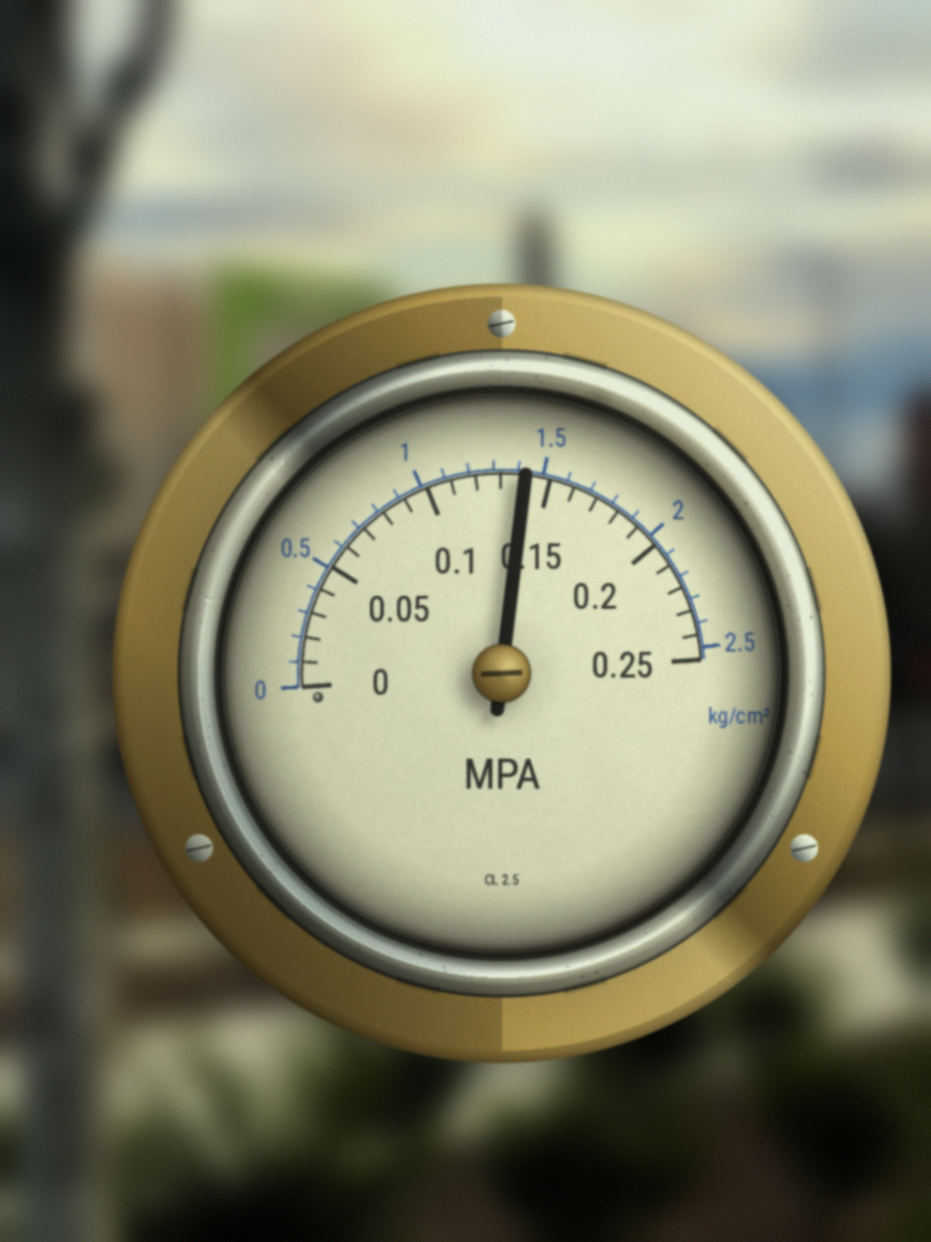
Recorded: value=0.14 unit=MPa
